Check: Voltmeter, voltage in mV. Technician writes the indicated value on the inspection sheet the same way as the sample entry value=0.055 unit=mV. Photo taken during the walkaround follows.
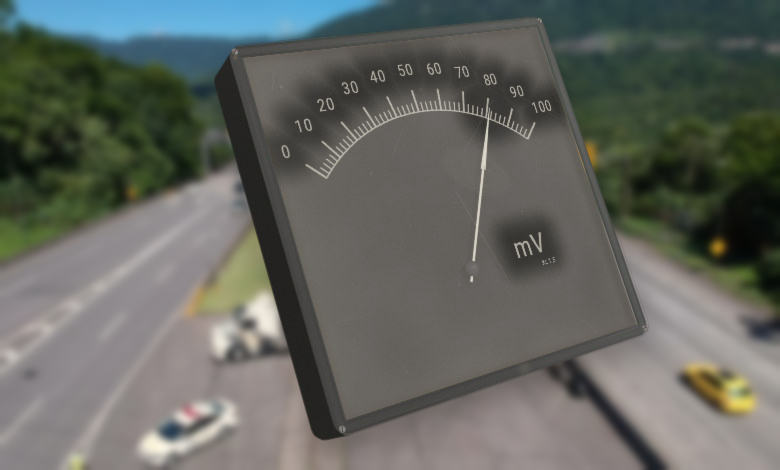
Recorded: value=80 unit=mV
